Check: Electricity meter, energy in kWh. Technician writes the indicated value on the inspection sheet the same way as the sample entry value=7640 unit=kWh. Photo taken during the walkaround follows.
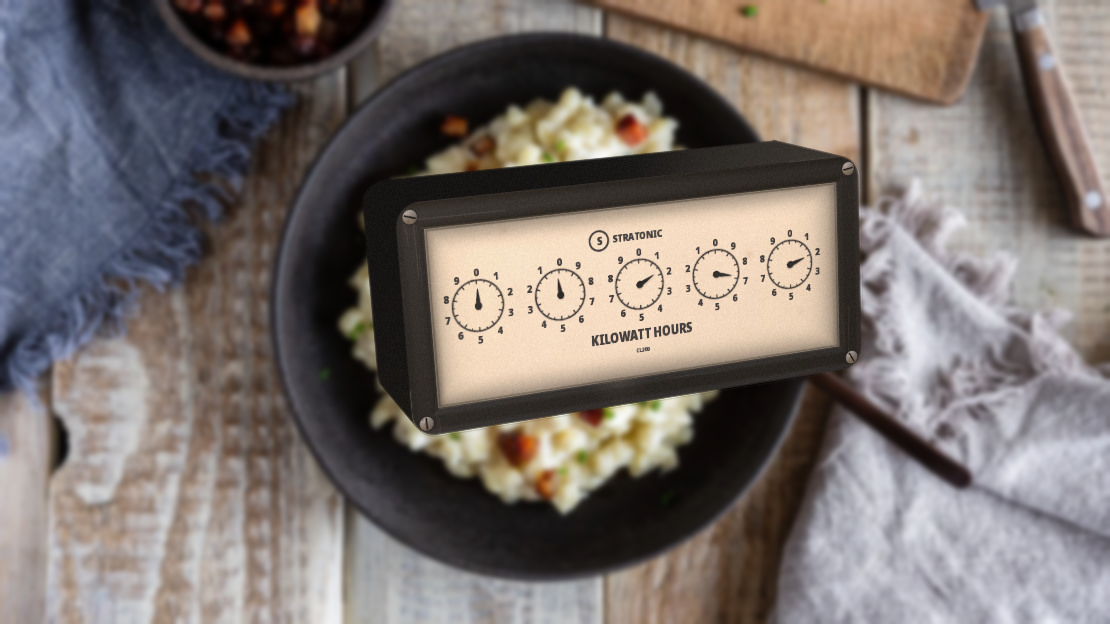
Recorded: value=172 unit=kWh
